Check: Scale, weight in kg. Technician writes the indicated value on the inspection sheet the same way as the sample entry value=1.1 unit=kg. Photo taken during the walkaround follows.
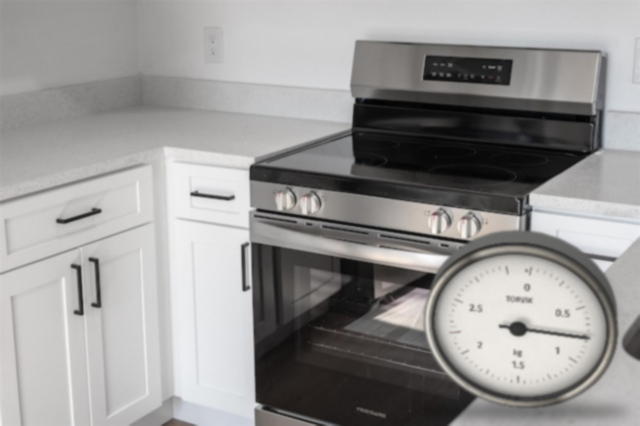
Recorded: value=0.75 unit=kg
